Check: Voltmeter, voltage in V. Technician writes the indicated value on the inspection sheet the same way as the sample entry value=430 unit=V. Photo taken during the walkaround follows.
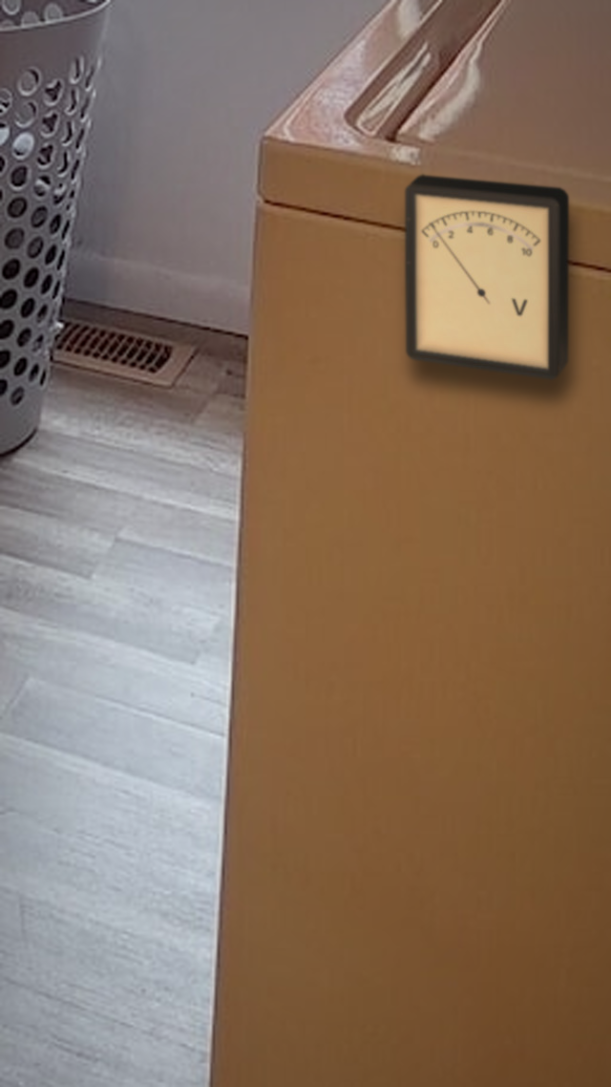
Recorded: value=1 unit=V
